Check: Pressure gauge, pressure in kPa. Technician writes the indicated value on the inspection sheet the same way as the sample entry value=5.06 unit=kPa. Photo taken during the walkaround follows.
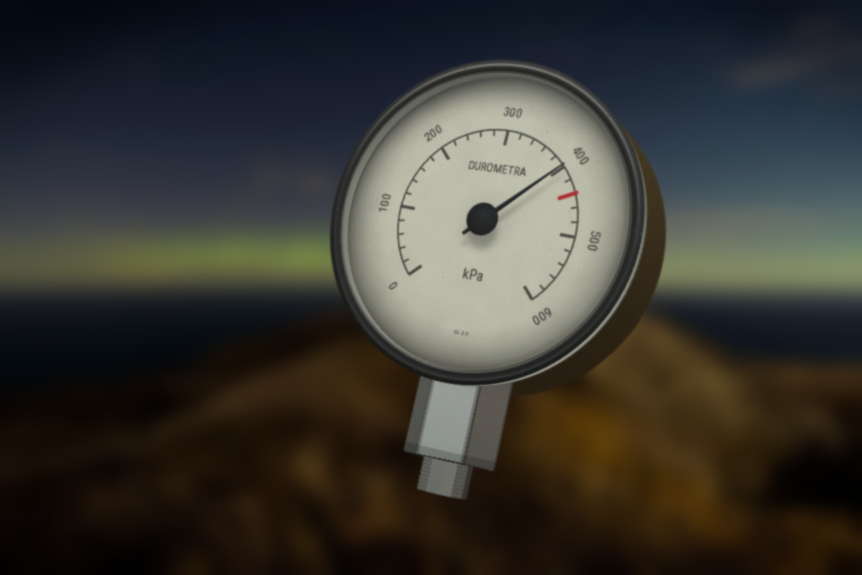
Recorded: value=400 unit=kPa
